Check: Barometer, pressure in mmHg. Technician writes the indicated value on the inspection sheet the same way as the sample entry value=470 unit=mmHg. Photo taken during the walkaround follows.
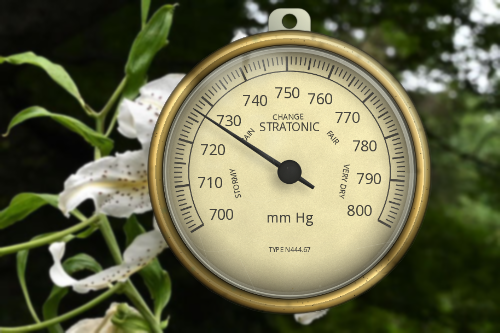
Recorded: value=727 unit=mmHg
